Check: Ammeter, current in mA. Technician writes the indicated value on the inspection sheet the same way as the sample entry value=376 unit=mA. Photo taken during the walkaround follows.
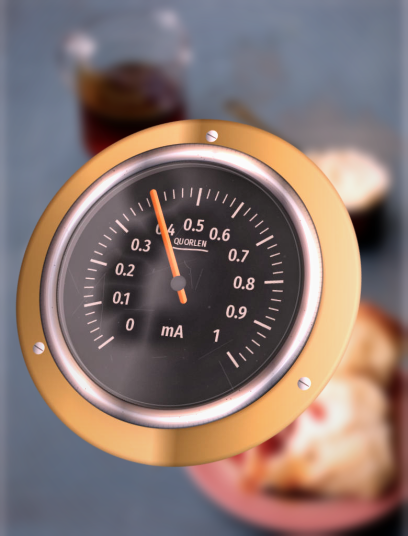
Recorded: value=0.4 unit=mA
